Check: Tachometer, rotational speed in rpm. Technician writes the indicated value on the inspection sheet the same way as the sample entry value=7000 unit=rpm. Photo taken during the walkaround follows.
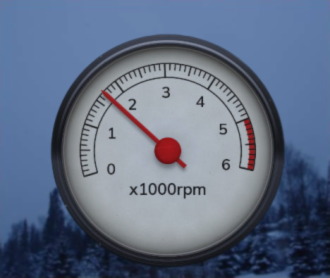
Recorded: value=1700 unit=rpm
